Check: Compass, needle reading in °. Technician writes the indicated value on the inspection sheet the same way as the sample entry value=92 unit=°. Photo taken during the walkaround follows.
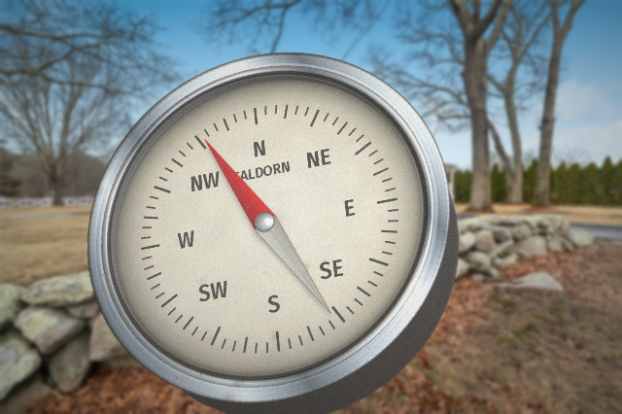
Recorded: value=332.5 unit=°
